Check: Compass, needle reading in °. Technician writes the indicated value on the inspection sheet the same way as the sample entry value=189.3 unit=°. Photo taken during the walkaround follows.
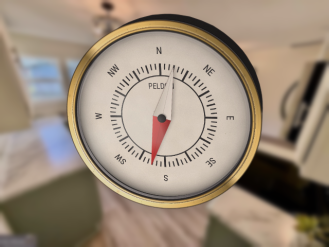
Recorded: value=195 unit=°
